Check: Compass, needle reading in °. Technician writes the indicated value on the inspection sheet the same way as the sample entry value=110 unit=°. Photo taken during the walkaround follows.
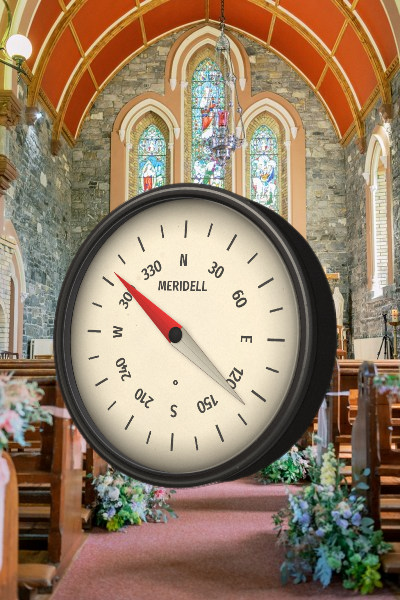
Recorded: value=307.5 unit=°
